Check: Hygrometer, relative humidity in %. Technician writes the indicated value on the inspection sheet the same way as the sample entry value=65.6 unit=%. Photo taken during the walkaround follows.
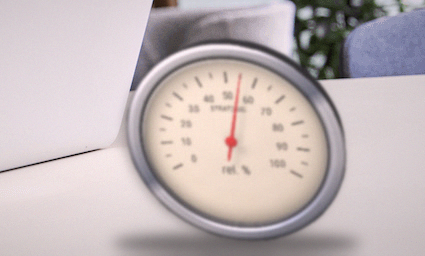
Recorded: value=55 unit=%
